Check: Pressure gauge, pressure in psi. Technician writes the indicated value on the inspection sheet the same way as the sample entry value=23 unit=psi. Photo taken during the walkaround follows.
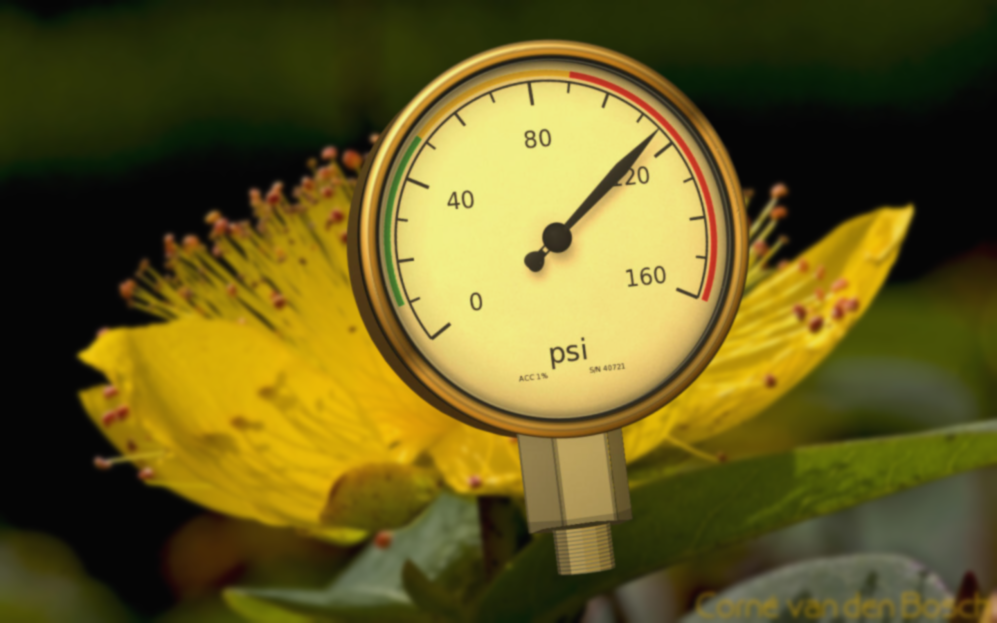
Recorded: value=115 unit=psi
